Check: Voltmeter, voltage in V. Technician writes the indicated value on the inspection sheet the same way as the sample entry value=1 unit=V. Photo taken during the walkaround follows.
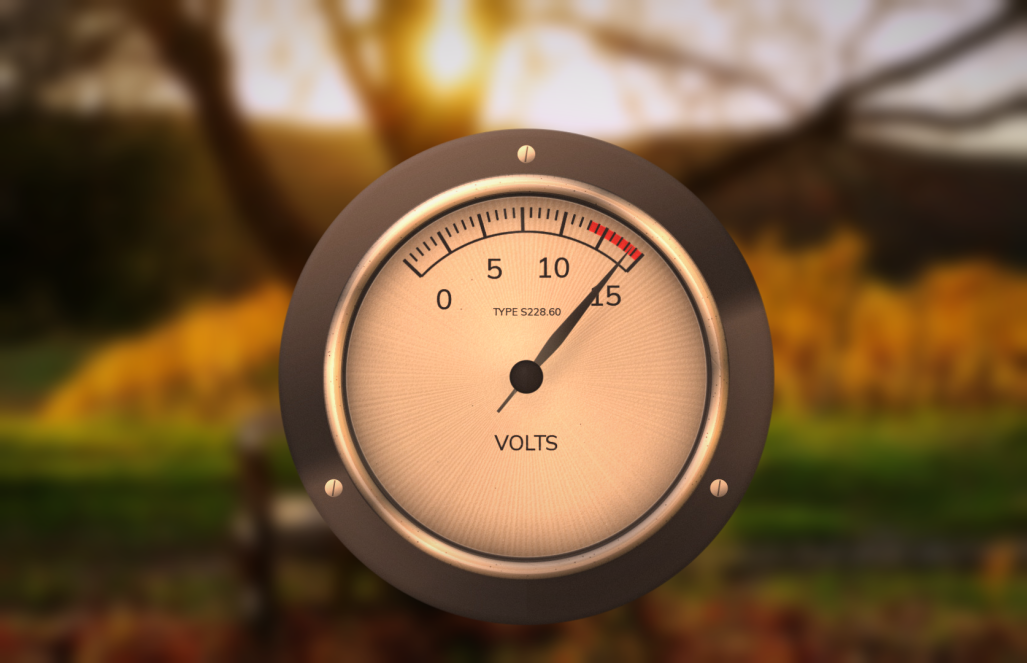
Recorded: value=14.25 unit=V
